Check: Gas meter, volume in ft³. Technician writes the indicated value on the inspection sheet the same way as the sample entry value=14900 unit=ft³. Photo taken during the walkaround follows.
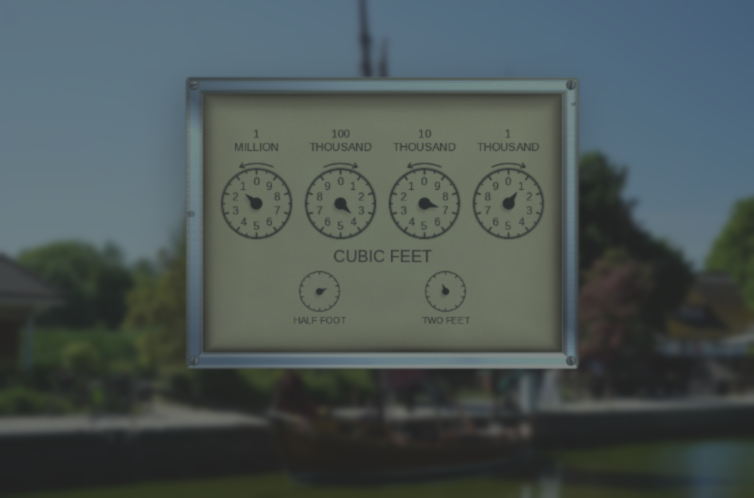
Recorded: value=137100 unit=ft³
